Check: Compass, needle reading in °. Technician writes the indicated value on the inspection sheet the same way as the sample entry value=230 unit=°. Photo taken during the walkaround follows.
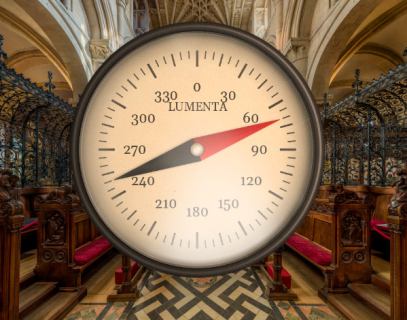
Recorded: value=70 unit=°
